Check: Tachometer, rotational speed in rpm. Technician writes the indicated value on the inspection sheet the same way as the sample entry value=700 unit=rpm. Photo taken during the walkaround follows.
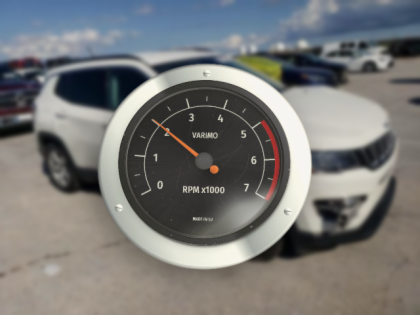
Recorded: value=2000 unit=rpm
